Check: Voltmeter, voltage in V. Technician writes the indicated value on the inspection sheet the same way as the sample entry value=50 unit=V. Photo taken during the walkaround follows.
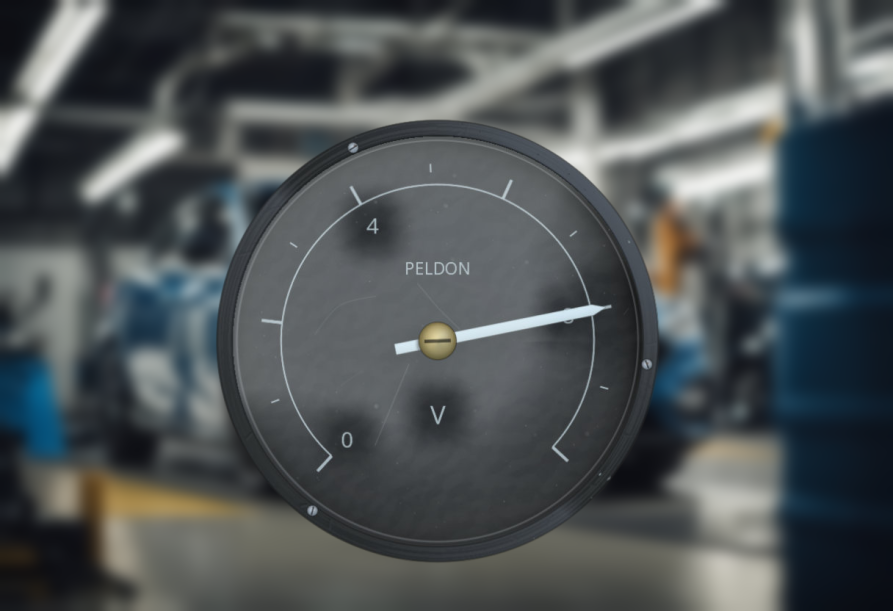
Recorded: value=8 unit=V
